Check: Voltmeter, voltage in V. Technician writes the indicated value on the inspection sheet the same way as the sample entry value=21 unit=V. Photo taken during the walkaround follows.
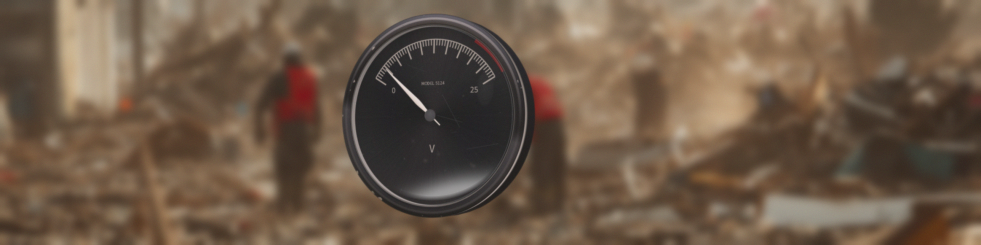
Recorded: value=2.5 unit=V
